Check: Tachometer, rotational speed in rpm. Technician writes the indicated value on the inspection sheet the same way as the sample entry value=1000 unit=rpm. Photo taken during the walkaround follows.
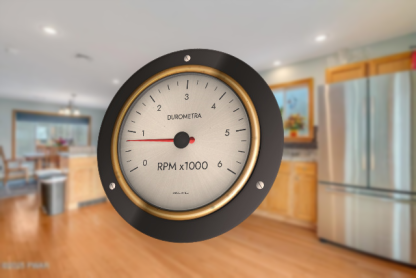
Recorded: value=750 unit=rpm
